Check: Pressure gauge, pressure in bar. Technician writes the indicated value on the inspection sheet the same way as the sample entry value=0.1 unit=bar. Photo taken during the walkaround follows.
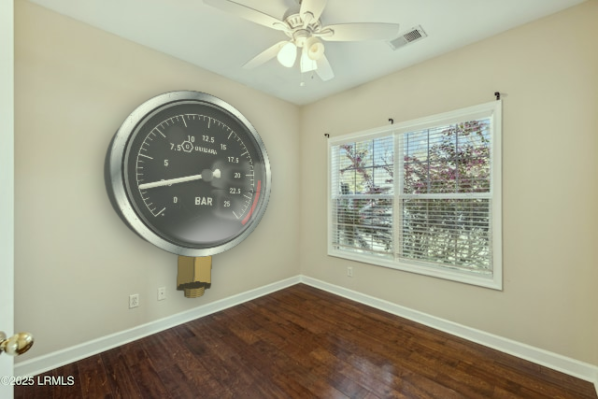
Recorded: value=2.5 unit=bar
